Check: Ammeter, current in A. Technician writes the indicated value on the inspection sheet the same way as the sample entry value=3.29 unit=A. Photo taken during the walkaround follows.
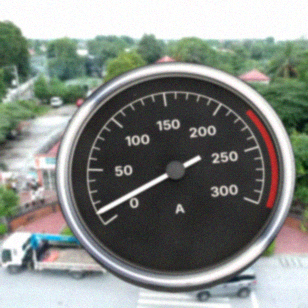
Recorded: value=10 unit=A
